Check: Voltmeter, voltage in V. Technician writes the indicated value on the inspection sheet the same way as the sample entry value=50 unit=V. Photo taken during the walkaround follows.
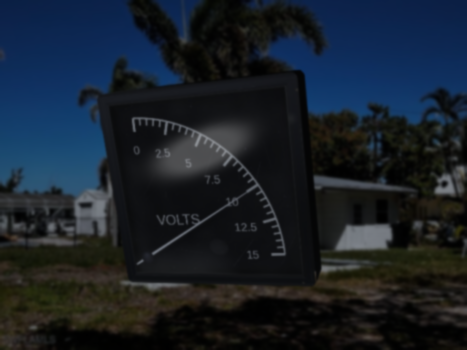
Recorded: value=10 unit=V
